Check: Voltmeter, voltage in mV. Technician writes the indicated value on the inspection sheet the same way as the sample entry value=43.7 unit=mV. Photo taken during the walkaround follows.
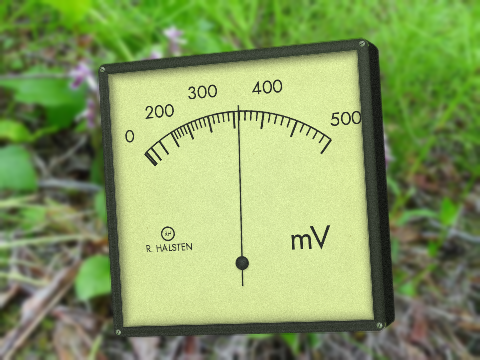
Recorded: value=360 unit=mV
